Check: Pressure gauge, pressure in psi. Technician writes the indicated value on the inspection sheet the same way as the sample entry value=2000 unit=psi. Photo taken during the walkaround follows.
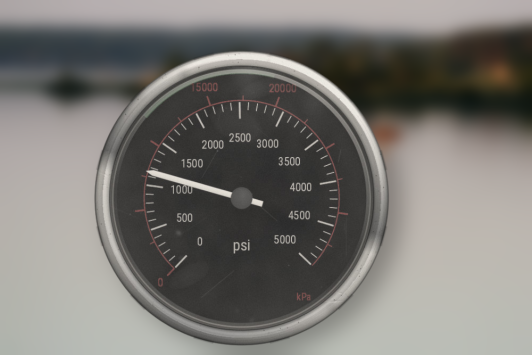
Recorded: value=1150 unit=psi
